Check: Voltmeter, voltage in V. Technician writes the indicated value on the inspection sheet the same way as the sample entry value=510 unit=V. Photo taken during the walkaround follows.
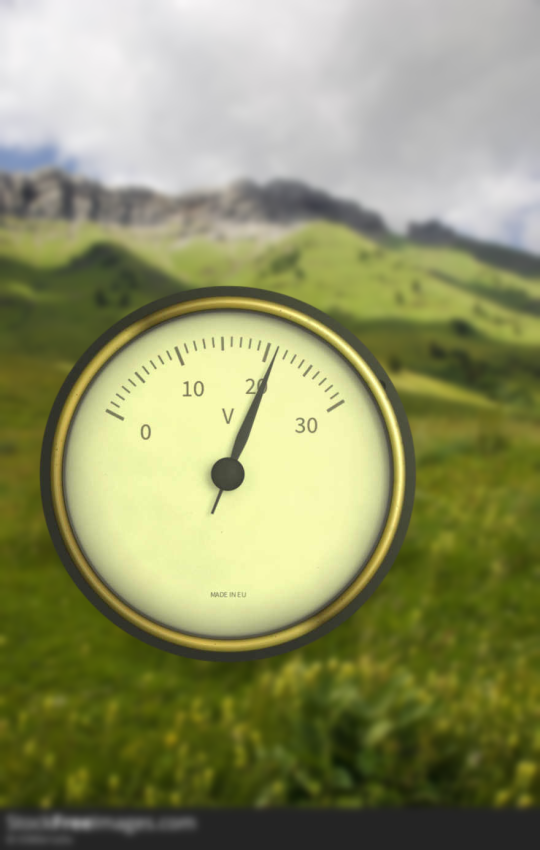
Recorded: value=21 unit=V
